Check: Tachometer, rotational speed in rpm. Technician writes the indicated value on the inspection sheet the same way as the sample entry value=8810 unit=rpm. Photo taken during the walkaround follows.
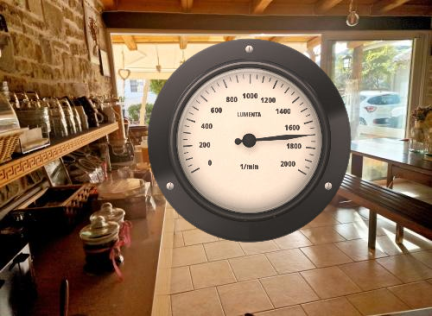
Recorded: value=1700 unit=rpm
